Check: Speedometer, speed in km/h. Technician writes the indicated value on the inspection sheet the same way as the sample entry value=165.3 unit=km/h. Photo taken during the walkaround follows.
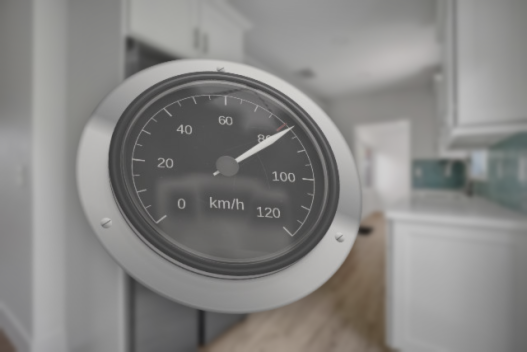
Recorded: value=82.5 unit=km/h
